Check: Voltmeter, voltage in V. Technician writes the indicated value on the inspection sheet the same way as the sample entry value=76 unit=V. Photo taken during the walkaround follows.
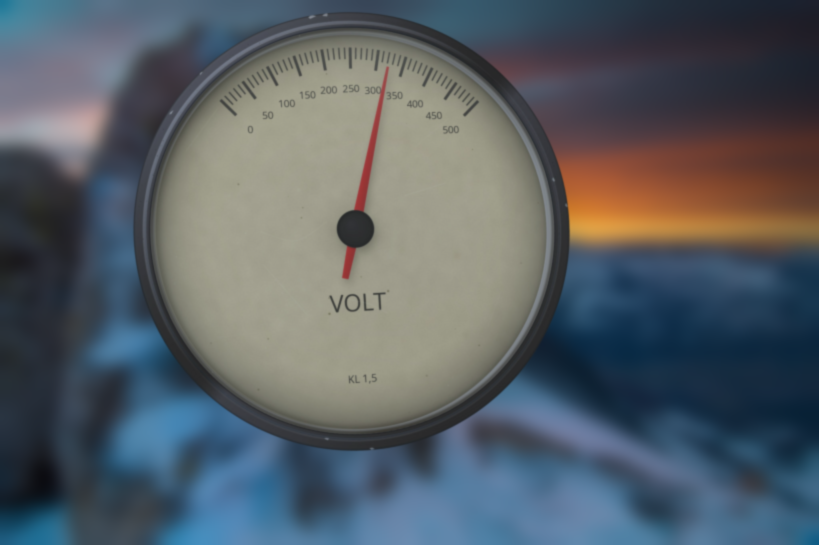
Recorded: value=320 unit=V
